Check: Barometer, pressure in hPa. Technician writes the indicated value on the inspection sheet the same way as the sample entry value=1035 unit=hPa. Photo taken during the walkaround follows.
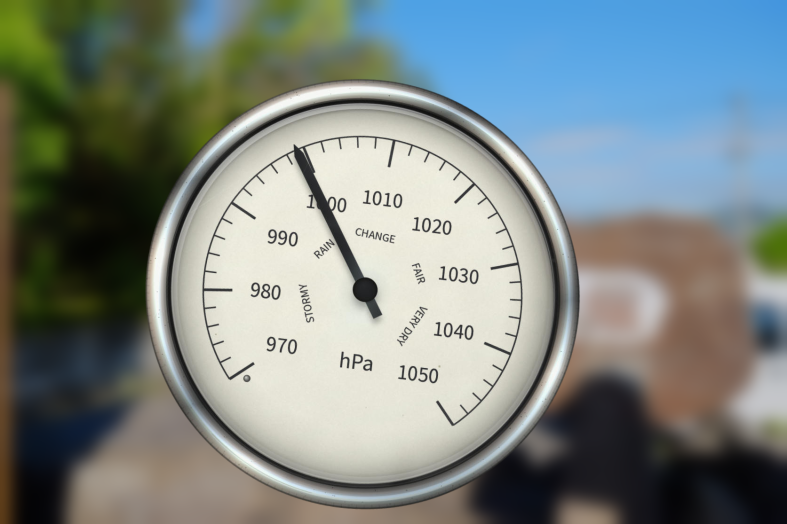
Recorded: value=999 unit=hPa
